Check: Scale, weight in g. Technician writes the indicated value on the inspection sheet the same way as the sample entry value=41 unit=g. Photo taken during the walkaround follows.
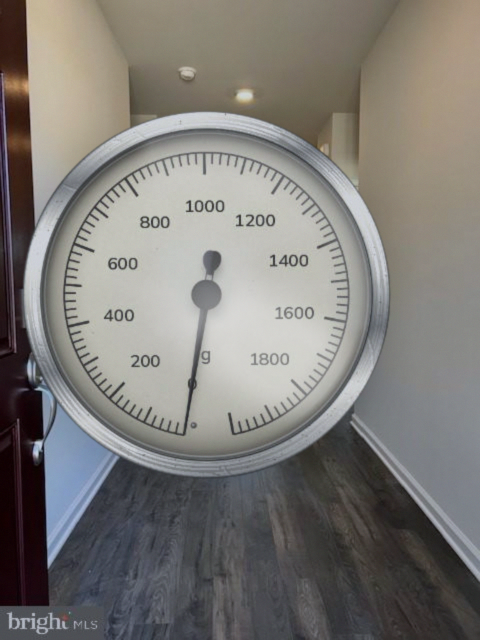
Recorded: value=0 unit=g
